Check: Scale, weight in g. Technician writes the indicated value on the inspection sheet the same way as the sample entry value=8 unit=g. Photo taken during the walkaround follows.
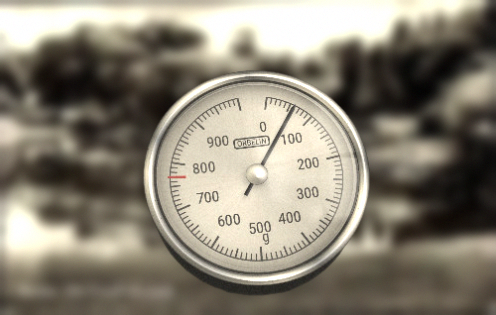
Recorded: value=60 unit=g
